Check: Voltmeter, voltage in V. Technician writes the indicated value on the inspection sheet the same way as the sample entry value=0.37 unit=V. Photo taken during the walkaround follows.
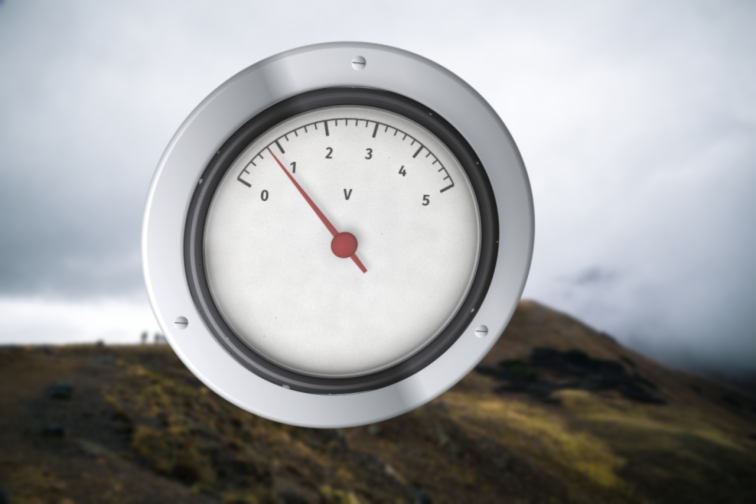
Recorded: value=0.8 unit=V
